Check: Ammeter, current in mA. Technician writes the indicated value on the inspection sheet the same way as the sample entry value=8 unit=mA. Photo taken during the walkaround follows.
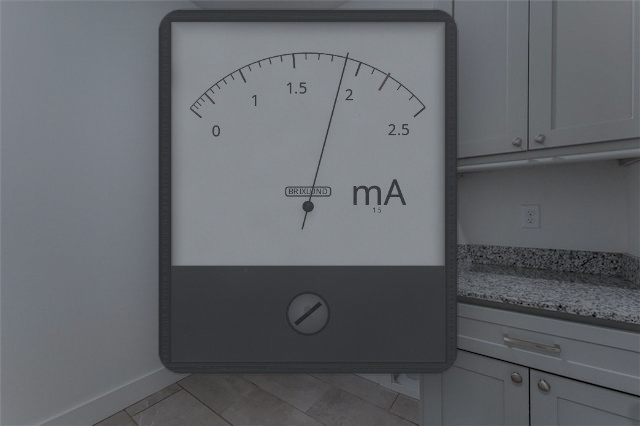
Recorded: value=1.9 unit=mA
